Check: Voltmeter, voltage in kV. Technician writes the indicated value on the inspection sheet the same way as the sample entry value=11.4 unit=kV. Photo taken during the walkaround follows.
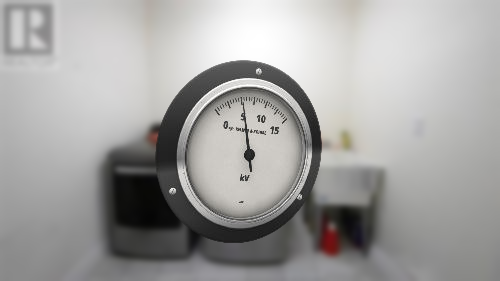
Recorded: value=5 unit=kV
